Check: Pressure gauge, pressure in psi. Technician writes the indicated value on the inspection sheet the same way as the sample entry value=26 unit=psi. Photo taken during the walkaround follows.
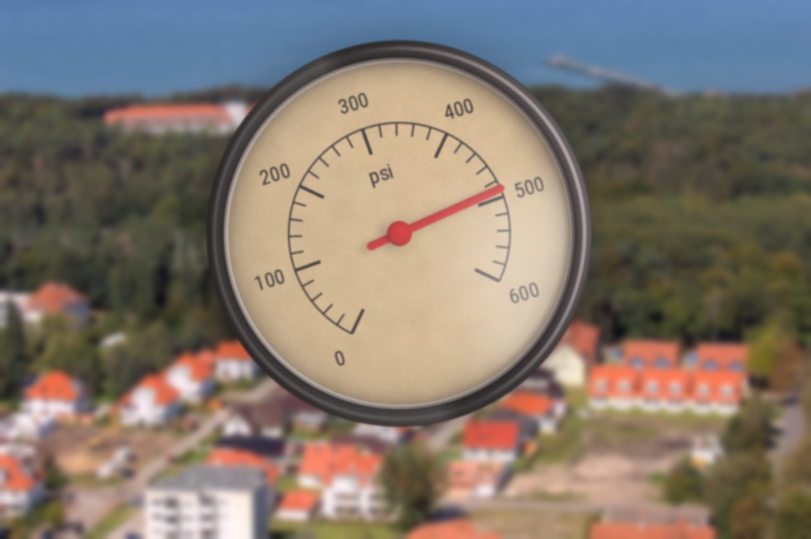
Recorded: value=490 unit=psi
